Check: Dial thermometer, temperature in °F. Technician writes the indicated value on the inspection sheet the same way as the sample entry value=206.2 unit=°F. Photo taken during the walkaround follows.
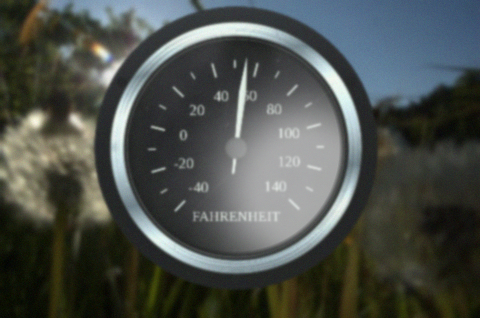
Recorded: value=55 unit=°F
